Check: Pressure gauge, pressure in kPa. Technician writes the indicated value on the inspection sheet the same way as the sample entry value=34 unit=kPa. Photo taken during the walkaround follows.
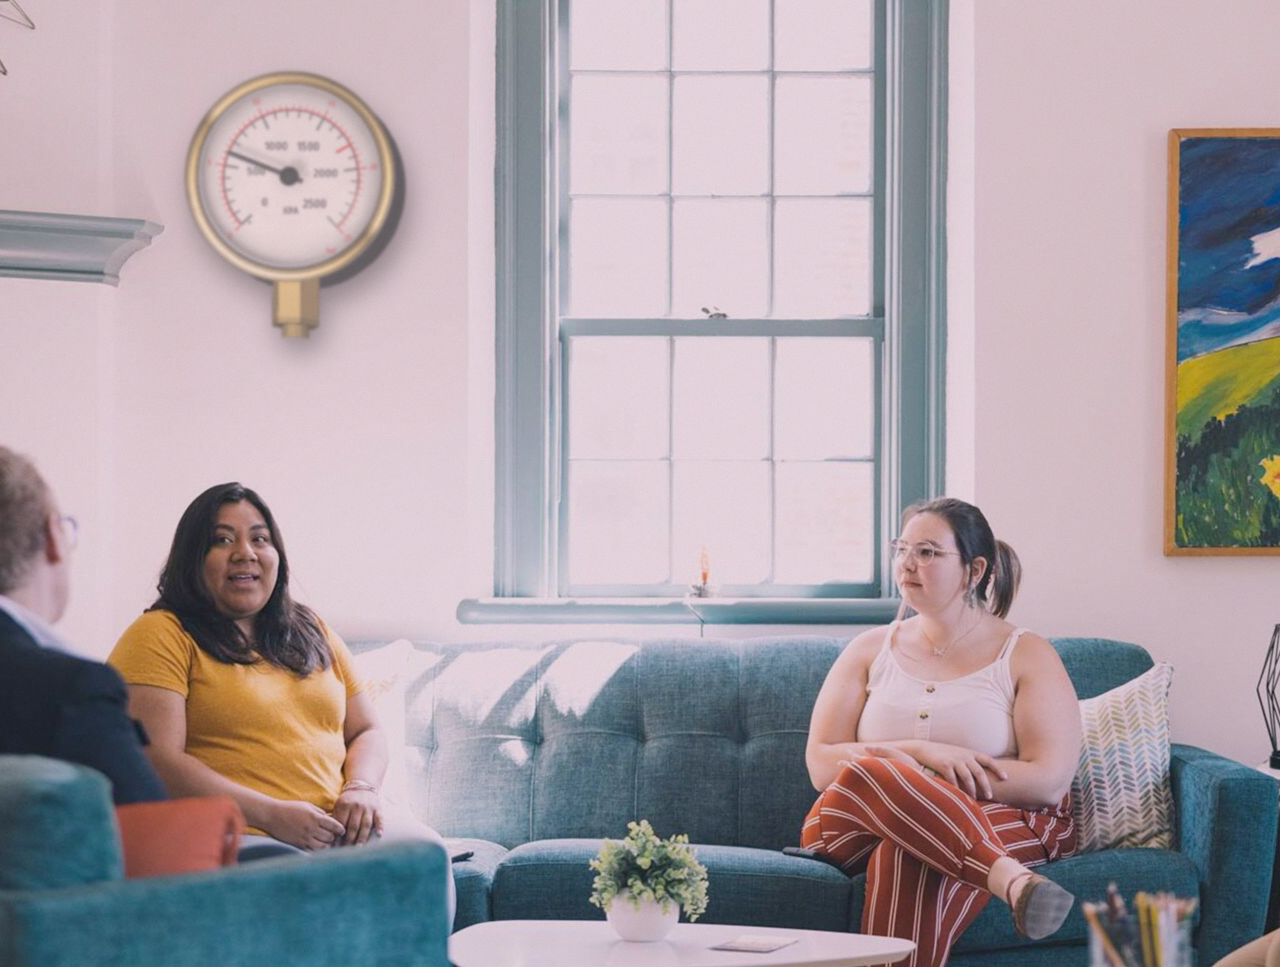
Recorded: value=600 unit=kPa
